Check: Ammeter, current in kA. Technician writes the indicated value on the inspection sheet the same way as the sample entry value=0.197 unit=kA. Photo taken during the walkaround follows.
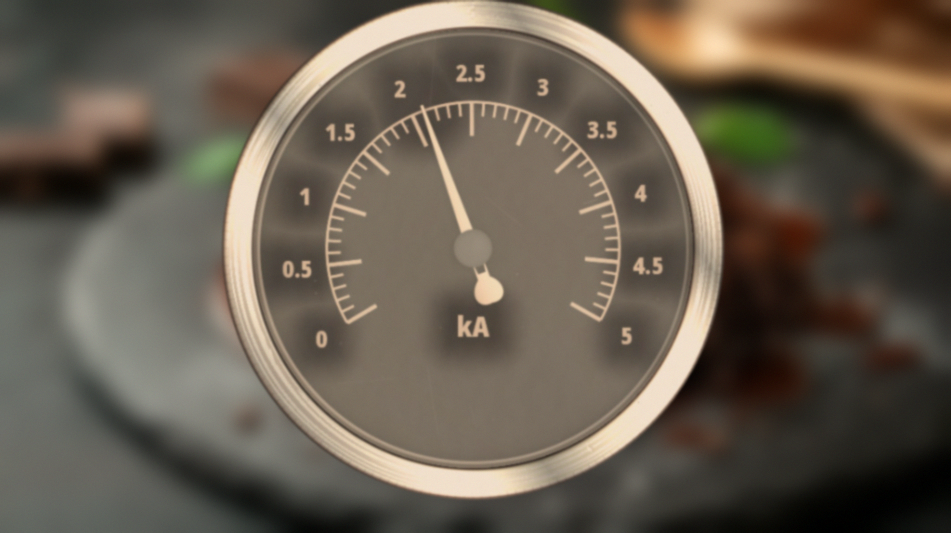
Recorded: value=2.1 unit=kA
